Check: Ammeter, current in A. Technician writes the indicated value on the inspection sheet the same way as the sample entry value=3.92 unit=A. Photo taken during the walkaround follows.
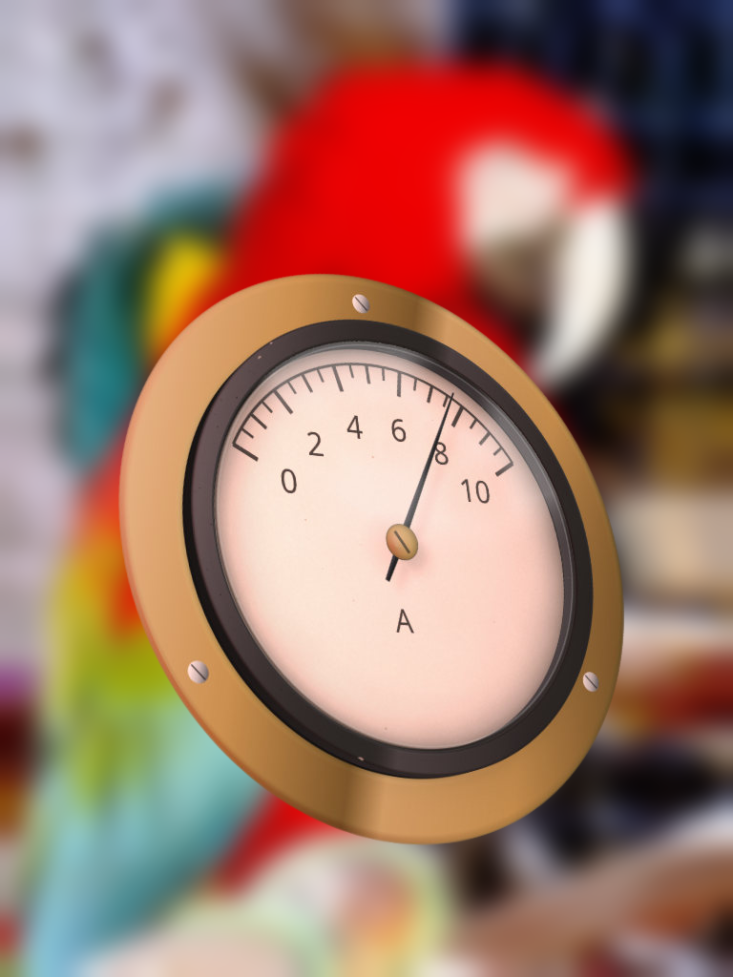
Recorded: value=7.5 unit=A
